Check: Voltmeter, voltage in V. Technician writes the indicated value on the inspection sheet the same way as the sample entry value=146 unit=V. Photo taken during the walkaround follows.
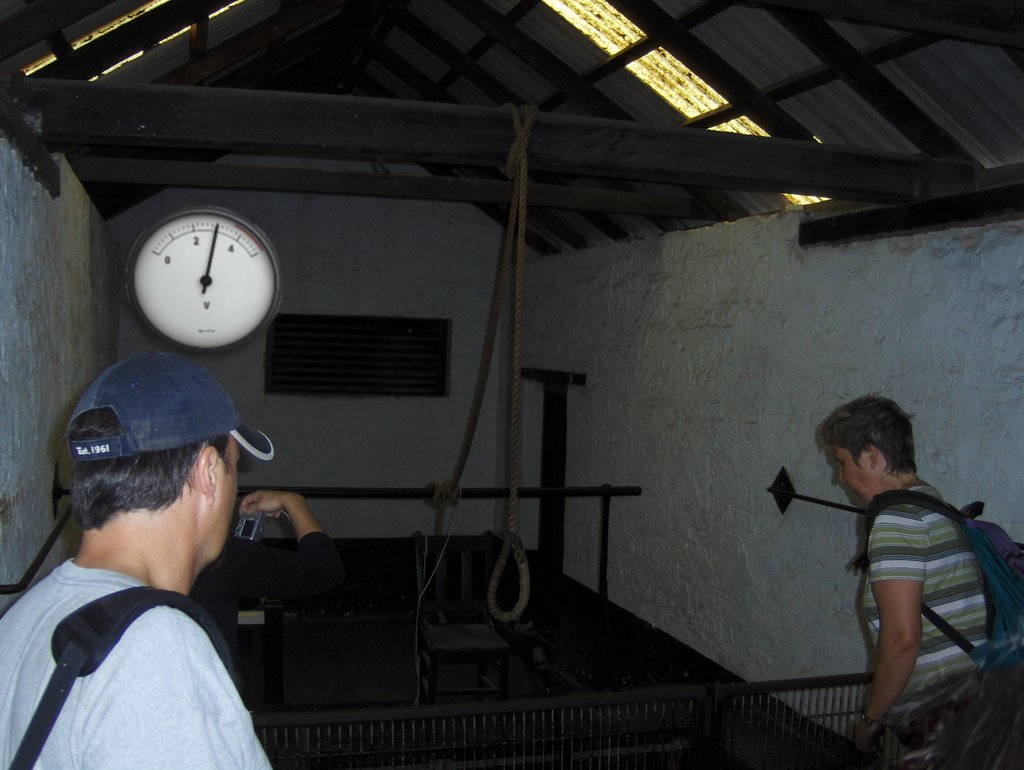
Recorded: value=3 unit=V
